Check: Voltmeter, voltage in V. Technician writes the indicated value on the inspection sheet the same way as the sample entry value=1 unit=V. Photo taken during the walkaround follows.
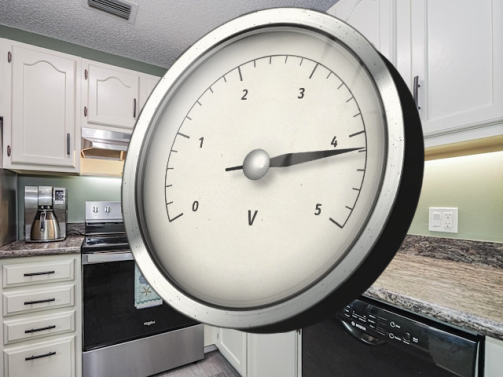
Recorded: value=4.2 unit=V
